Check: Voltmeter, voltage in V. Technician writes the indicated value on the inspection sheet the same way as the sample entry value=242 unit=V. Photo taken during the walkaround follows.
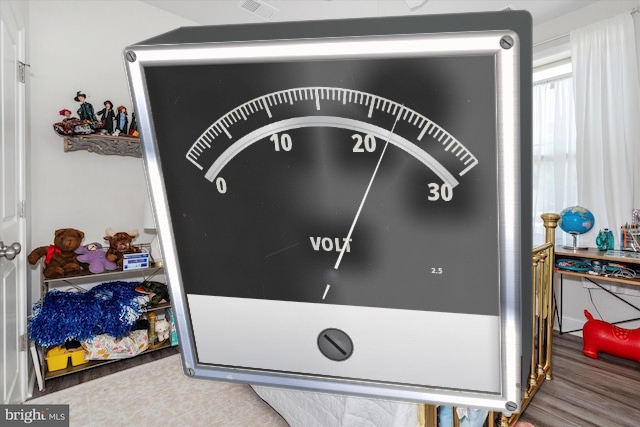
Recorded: value=22.5 unit=V
